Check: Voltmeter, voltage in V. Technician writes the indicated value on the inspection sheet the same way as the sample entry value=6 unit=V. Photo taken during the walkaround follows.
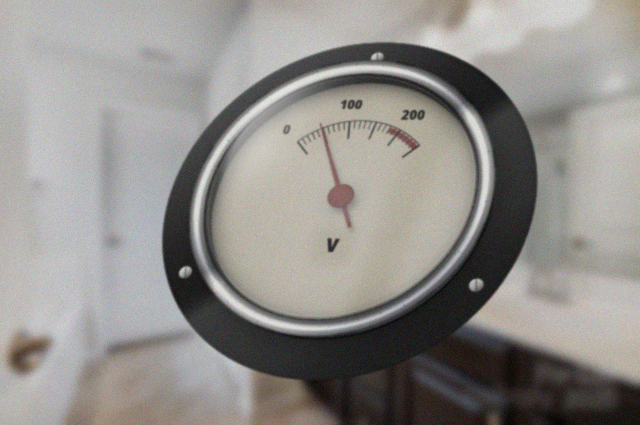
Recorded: value=50 unit=V
